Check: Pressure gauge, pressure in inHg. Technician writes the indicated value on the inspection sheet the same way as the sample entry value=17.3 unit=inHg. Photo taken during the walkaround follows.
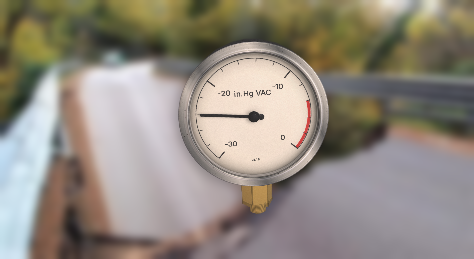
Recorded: value=-24 unit=inHg
